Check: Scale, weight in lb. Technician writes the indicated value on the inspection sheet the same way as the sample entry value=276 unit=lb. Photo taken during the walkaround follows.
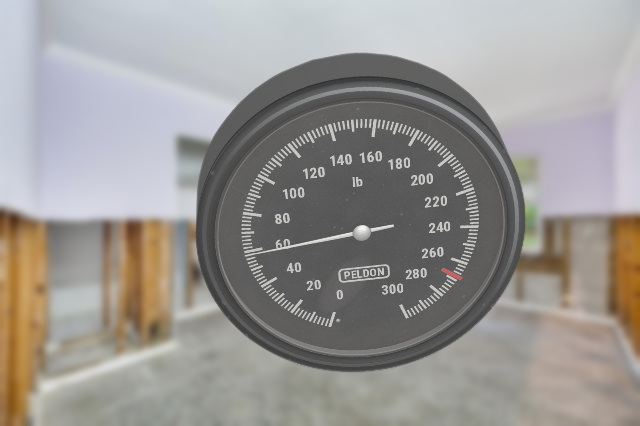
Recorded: value=60 unit=lb
